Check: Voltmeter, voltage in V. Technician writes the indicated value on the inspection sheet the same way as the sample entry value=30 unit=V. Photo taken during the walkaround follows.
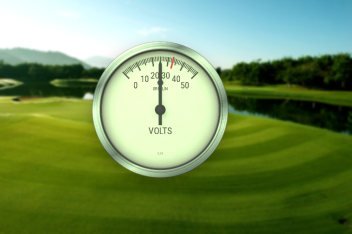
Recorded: value=25 unit=V
